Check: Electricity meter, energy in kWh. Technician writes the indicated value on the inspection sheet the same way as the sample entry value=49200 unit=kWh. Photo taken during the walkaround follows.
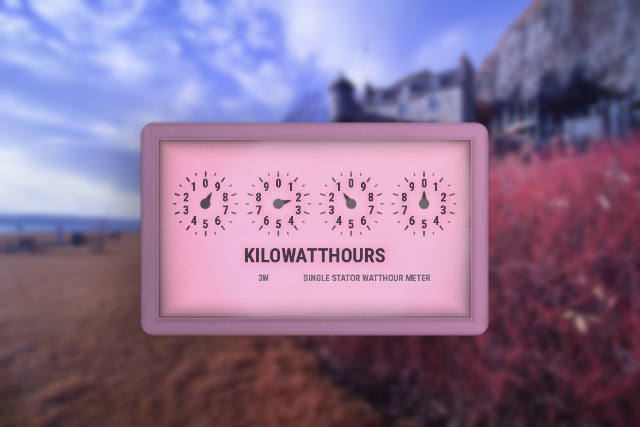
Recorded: value=9210 unit=kWh
